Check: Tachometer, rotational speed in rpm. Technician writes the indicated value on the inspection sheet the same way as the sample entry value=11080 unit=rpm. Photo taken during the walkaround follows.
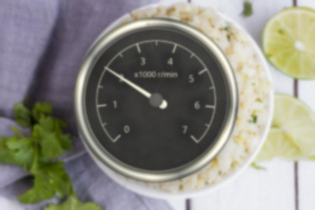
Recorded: value=2000 unit=rpm
